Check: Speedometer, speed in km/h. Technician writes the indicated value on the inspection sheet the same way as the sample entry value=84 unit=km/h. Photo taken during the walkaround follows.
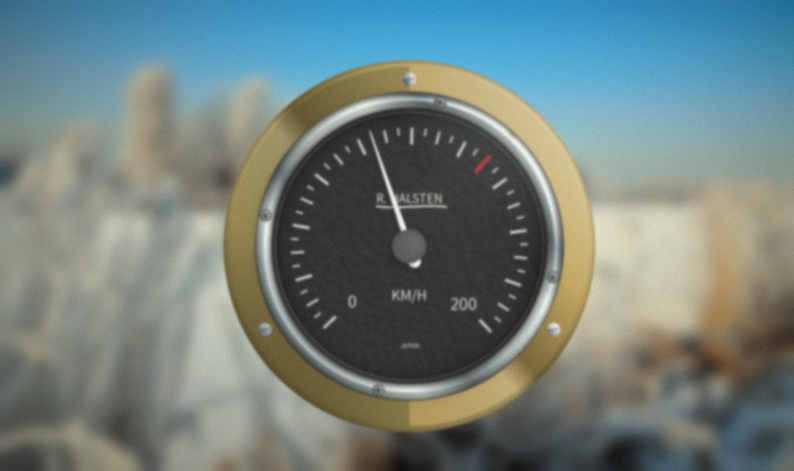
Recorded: value=85 unit=km/h
